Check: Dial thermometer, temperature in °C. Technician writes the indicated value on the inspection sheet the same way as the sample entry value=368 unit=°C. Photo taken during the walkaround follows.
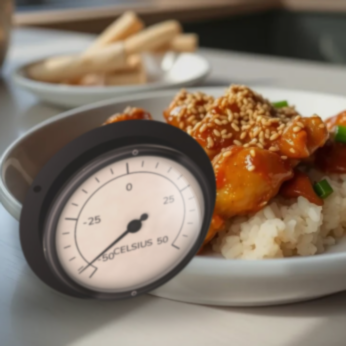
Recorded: value=-45 unit=°C
